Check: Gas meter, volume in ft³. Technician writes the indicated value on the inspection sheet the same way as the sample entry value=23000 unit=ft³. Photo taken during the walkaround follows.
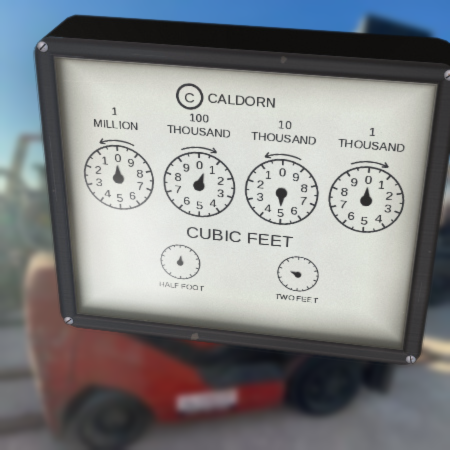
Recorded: value=5000 unit=ft³
